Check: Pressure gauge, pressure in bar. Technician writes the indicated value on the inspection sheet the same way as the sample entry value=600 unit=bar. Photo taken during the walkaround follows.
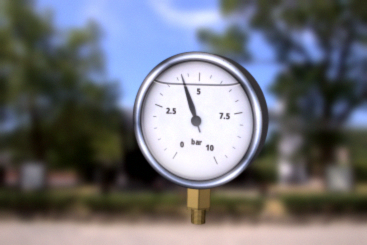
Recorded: value=4.25 unit=bar
